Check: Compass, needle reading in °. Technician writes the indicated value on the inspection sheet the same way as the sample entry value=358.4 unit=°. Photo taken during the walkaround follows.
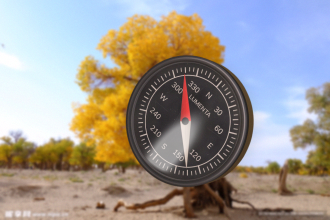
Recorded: value=315 unit=°
